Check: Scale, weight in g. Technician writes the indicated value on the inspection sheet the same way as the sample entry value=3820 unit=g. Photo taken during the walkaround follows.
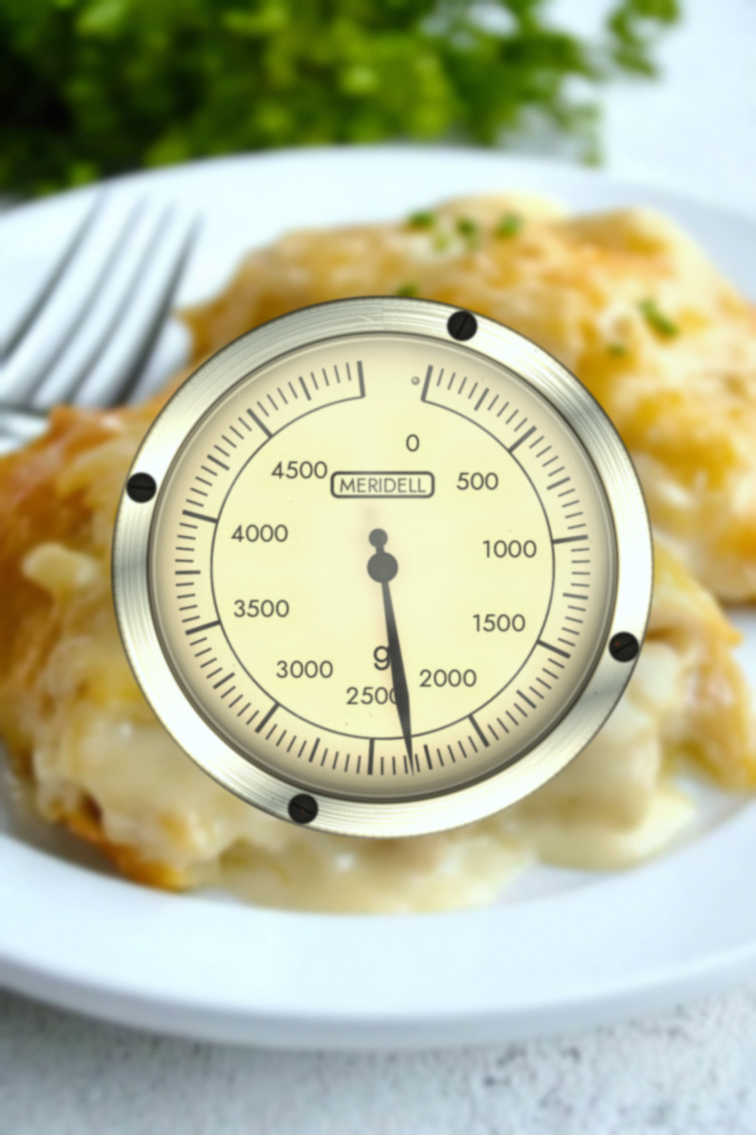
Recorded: value=2325 unit=g
